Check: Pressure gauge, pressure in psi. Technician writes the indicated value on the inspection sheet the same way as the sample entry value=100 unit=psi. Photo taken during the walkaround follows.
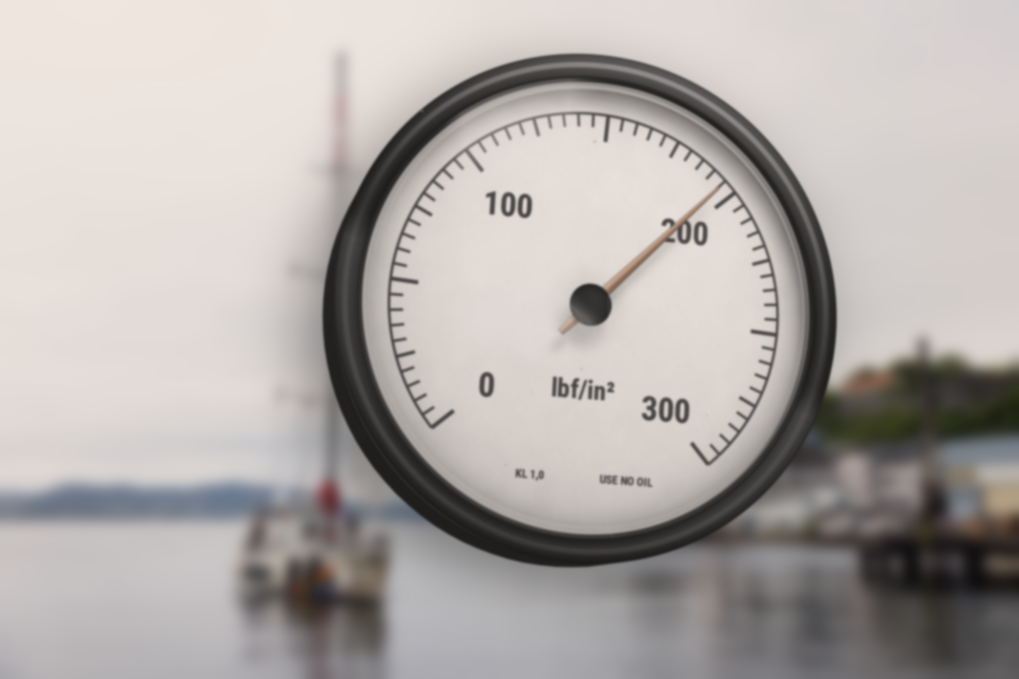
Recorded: value=195 unit=psi
